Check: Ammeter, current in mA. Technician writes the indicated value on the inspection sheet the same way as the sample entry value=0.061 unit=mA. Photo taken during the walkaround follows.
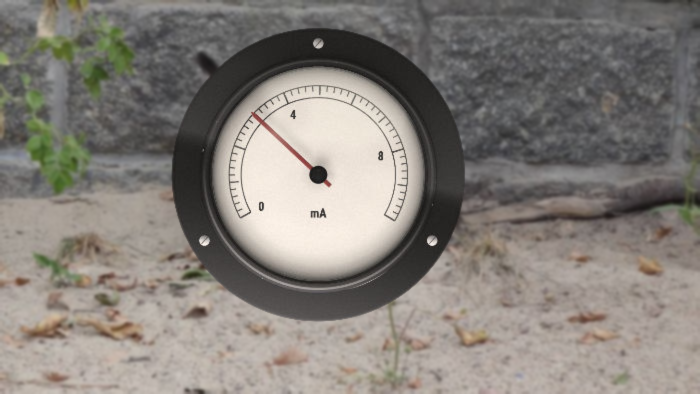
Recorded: value=3 unit=mA
